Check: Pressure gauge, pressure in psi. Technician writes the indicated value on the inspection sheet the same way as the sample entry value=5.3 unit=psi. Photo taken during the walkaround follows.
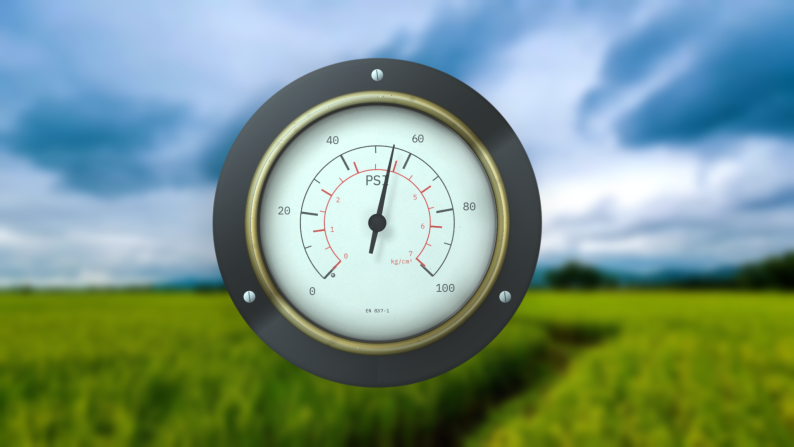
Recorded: value=55 unit=psi
